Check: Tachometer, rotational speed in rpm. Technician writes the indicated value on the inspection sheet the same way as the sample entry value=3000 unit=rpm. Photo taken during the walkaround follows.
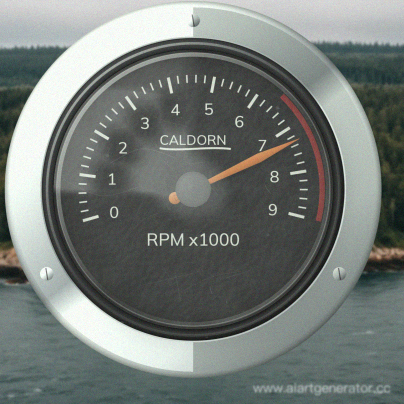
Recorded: value=7300 unit=rpm
